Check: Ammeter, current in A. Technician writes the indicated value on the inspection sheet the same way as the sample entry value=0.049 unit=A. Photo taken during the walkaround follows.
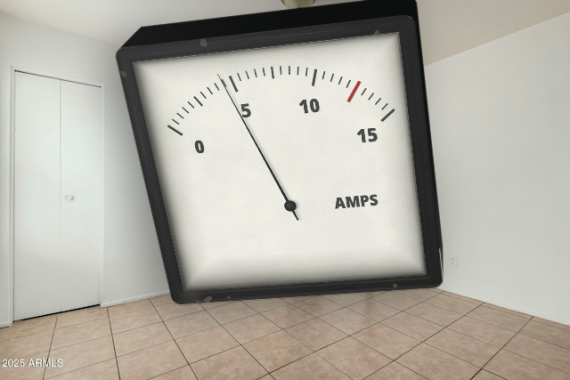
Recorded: value=4.5 unit=A
